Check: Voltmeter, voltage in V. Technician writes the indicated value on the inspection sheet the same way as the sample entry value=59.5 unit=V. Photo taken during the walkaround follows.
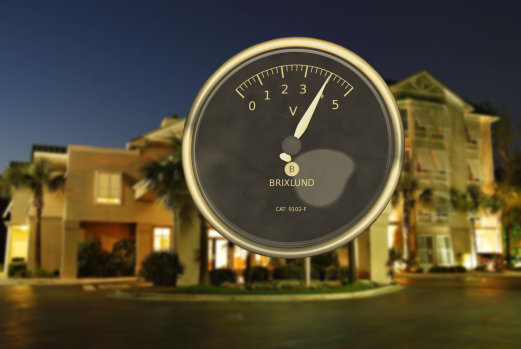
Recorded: value=4 unit=V
